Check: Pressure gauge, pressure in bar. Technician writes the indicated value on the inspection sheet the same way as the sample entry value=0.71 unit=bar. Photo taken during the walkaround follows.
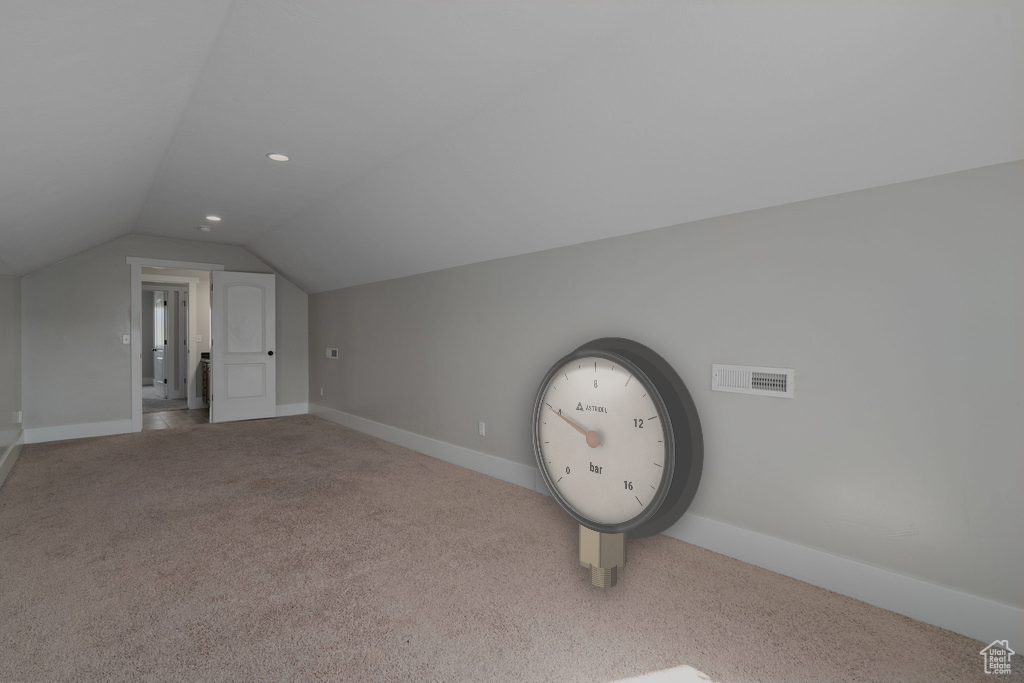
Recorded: value=4 unit=bar
